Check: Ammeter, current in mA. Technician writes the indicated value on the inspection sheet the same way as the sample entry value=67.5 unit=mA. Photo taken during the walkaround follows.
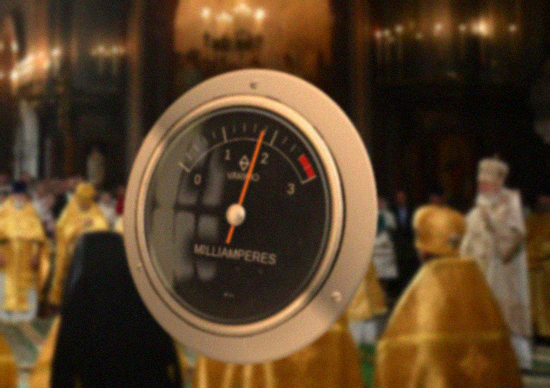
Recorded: value=1.8 unit=mA
